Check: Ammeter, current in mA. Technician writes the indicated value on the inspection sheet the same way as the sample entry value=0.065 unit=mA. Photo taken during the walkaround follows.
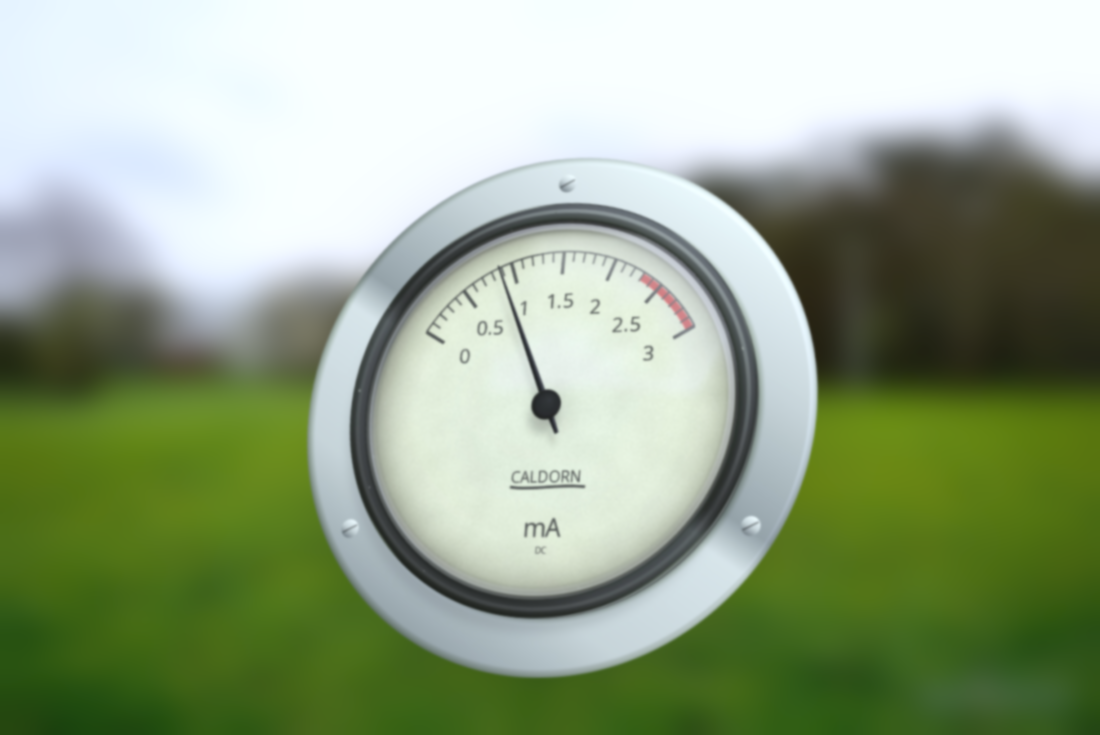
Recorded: value=0.9 unit=mA
